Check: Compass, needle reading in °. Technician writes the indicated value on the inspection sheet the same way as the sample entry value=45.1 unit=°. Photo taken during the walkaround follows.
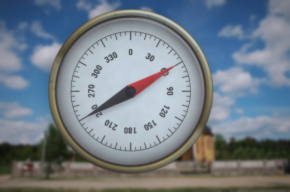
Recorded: value=60 unit=°
